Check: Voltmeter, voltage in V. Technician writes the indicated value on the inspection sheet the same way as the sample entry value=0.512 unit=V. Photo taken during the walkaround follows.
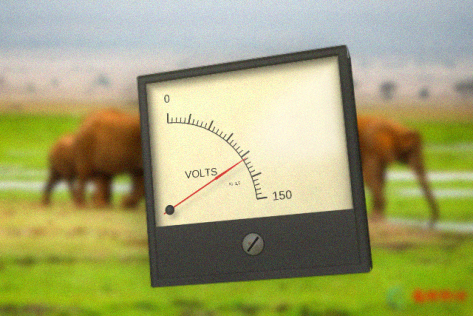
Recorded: value=105 unit=V
